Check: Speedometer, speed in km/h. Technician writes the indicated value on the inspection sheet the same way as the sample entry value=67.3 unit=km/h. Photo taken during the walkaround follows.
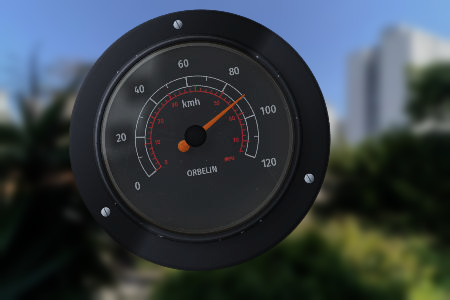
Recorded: value=90 unit=km/h
